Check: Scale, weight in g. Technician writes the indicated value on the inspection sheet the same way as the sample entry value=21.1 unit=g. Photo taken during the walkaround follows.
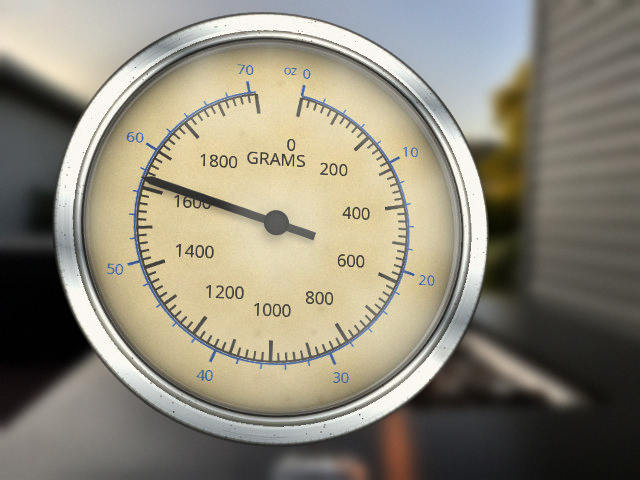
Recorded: value=1620 unit=g
